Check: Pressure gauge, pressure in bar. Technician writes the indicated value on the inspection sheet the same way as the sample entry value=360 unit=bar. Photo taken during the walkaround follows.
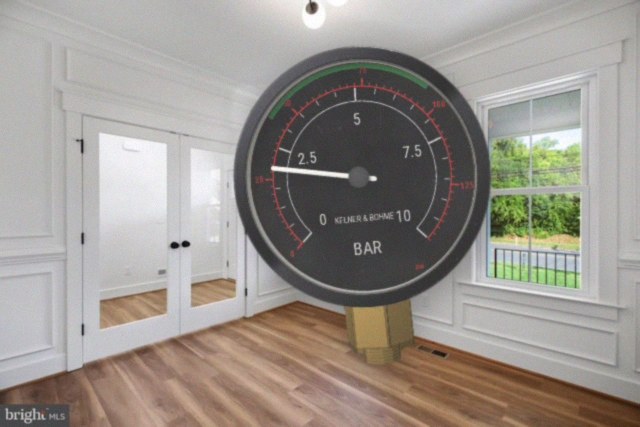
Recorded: value=2 unit=bar
